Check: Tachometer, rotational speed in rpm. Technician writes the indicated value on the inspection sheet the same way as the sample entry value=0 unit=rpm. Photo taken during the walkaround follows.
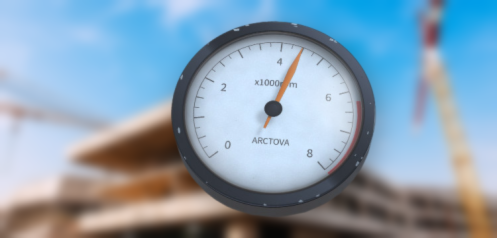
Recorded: value=4500 unit=rpm
